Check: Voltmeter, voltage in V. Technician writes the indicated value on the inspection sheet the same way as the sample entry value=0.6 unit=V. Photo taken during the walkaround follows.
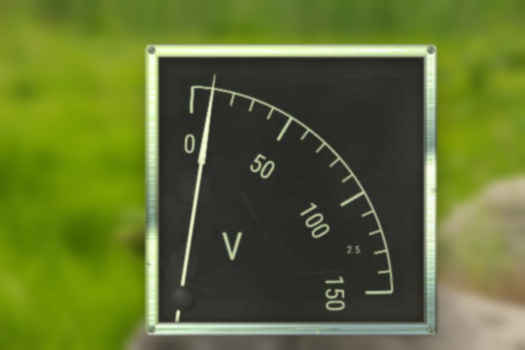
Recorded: value=10 unit=V
